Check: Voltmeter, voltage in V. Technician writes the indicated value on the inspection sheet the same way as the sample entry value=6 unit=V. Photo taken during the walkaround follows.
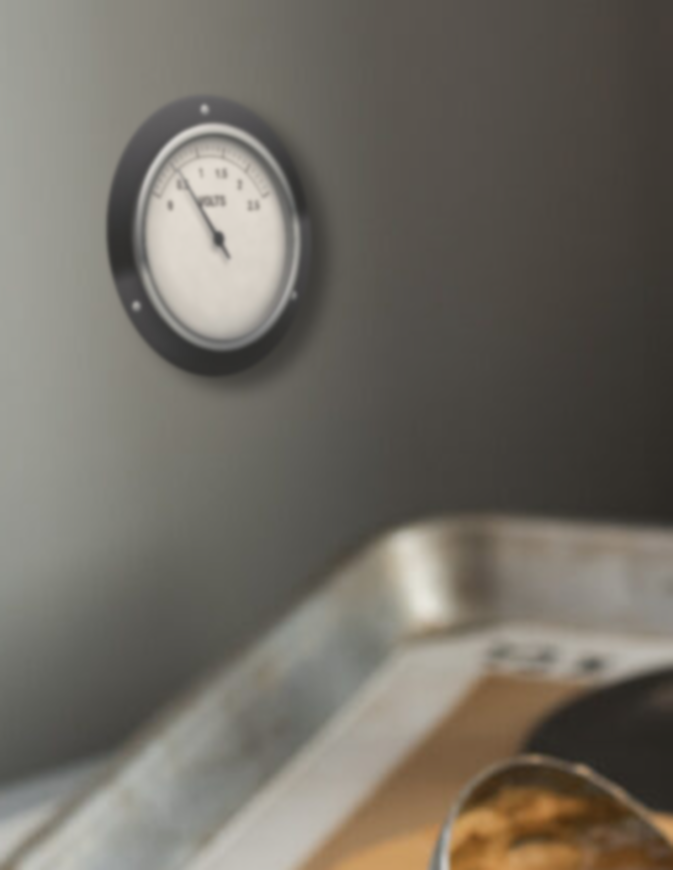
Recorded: value=0.5 unit=V
